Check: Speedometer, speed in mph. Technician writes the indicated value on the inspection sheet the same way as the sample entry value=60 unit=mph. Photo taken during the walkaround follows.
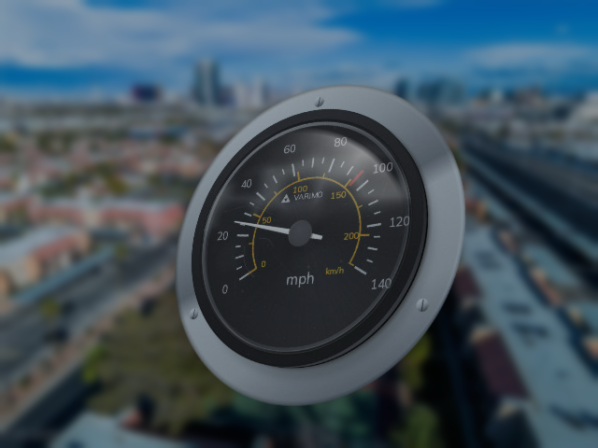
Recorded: value=25 unit=mph
